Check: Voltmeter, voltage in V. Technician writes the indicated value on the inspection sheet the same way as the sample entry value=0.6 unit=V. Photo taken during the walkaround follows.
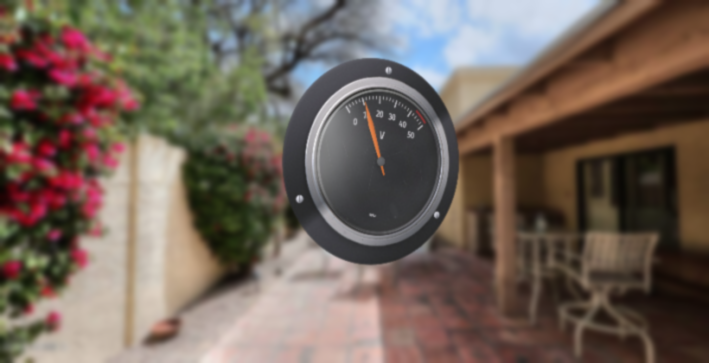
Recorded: value=10 unit=V
